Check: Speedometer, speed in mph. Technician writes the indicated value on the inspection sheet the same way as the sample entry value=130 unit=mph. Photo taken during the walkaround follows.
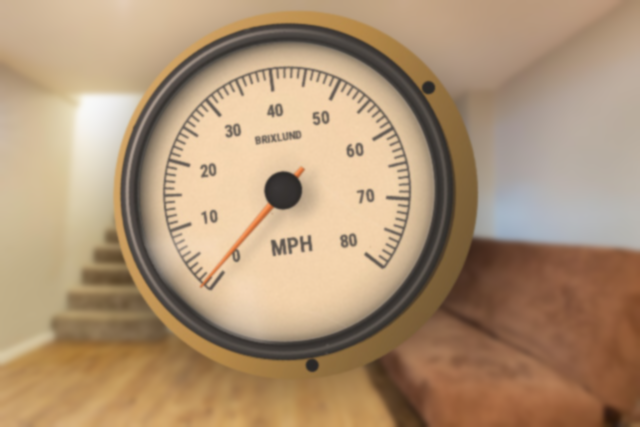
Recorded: value=1 unit=mph
